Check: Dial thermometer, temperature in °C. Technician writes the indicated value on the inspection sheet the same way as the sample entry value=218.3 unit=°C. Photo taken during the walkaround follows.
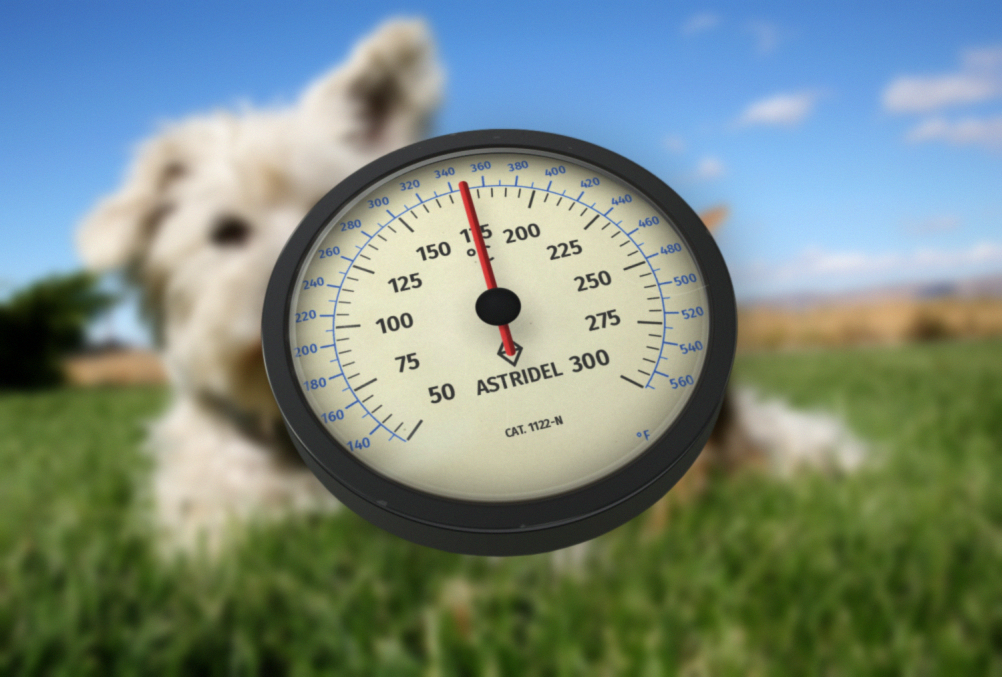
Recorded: value=175 unit=°C
